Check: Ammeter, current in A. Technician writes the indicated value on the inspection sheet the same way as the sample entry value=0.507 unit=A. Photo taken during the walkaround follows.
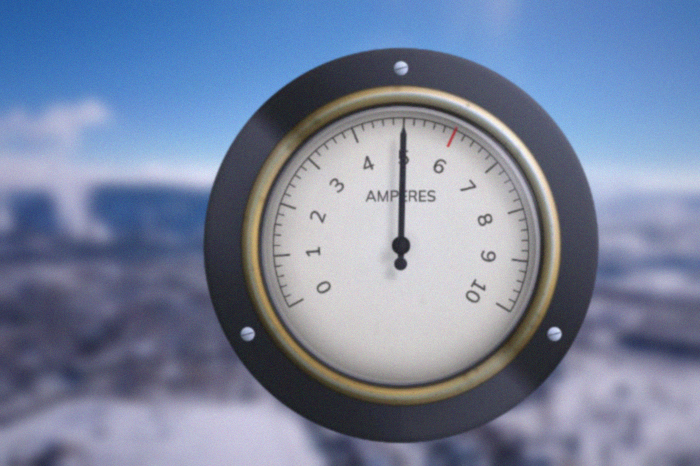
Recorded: value=5 unit=A
